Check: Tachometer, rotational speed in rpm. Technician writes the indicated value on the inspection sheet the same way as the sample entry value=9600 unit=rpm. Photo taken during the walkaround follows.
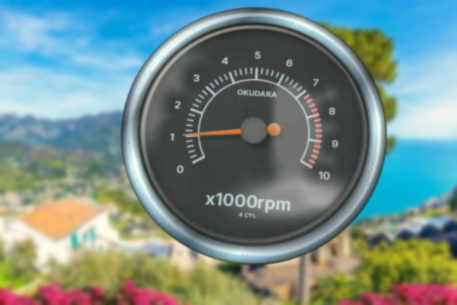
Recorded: value=1000 unit=rpm
